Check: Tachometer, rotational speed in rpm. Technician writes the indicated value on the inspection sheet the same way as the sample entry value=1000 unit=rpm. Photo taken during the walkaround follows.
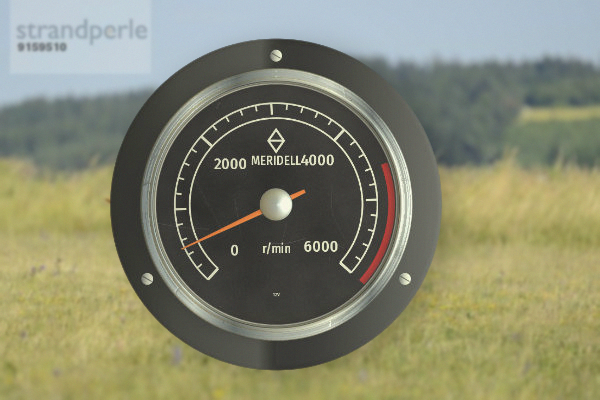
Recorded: value=500 unit=rpm
